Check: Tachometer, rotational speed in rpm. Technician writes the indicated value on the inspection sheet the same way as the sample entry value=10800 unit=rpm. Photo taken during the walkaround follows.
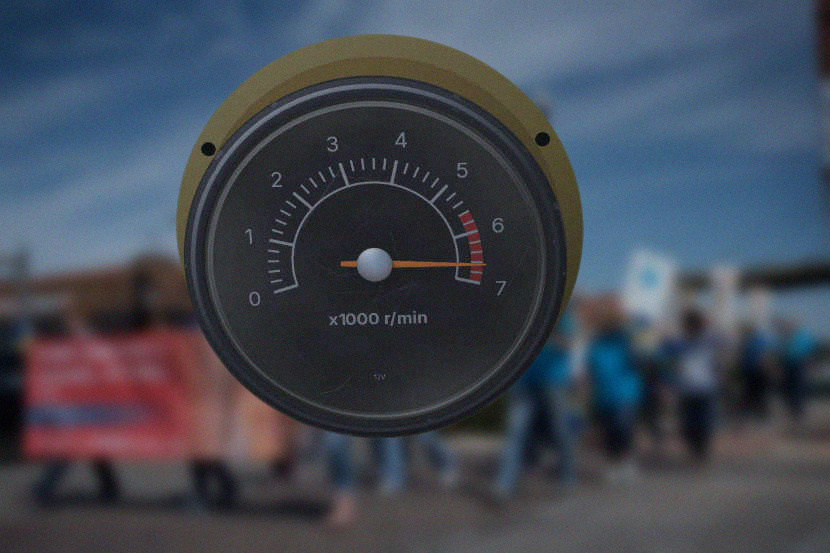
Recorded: value=6600 unit=rpm
